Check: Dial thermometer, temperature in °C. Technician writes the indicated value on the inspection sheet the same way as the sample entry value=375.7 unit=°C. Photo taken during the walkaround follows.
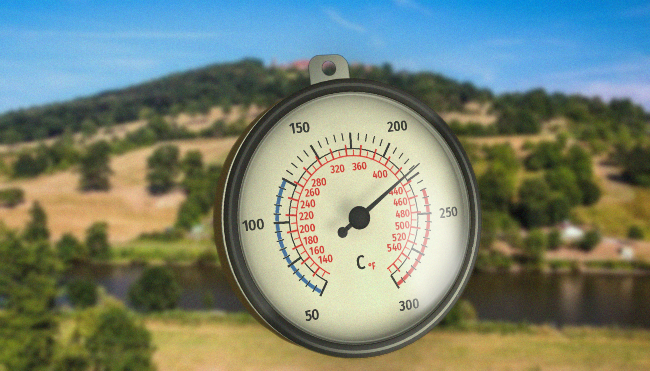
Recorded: value=220 unit=°C
